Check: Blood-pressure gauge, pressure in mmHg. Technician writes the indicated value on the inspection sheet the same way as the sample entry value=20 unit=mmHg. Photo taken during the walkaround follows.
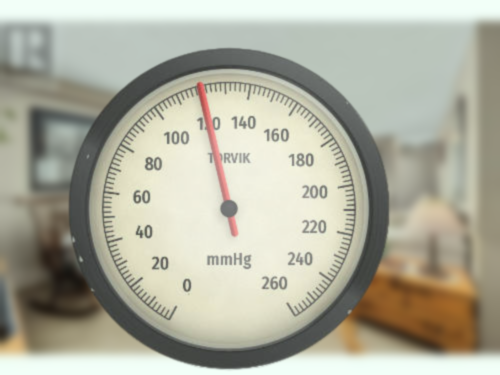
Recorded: value=120 unit=mmHg
